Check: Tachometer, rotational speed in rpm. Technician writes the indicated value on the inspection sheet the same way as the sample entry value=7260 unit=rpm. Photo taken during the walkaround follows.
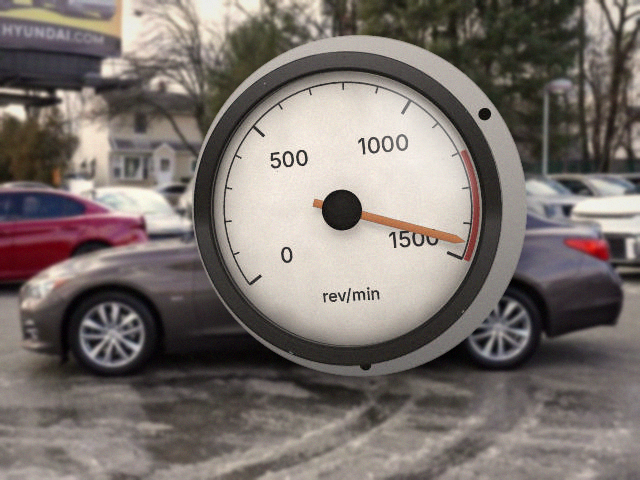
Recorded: value=1450 unit=rpm
